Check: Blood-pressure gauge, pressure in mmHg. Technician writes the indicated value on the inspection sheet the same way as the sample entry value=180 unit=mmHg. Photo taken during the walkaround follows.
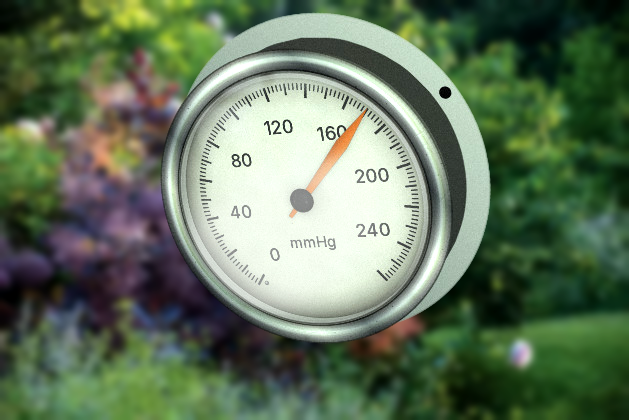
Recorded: value=170 unit=mmHg
